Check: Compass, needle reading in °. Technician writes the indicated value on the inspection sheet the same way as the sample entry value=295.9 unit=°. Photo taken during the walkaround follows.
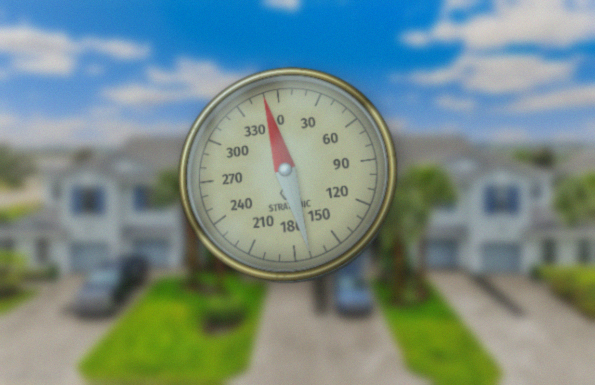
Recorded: value=350 unit=°
